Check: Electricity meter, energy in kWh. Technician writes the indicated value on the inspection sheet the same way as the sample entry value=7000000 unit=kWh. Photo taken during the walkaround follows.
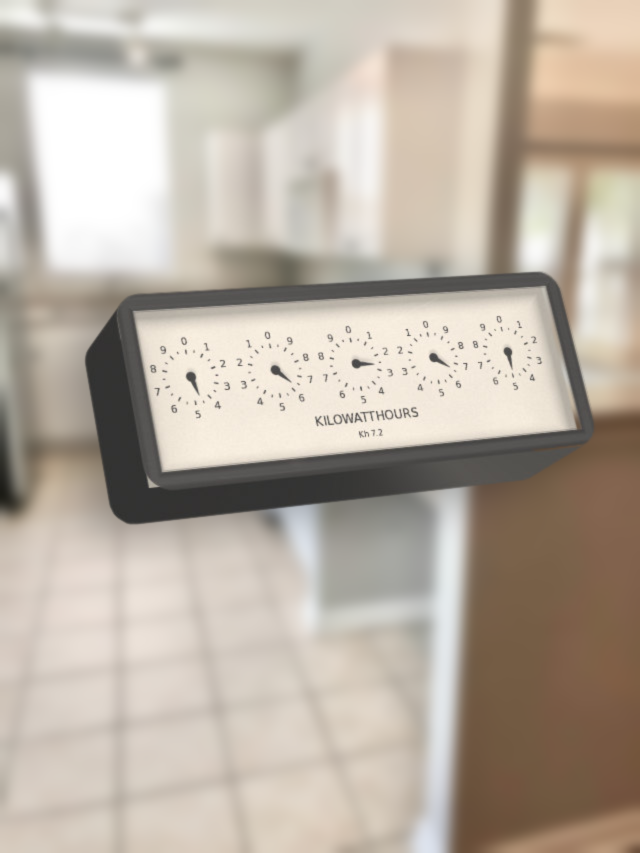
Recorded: value=46265 unit=kWh
